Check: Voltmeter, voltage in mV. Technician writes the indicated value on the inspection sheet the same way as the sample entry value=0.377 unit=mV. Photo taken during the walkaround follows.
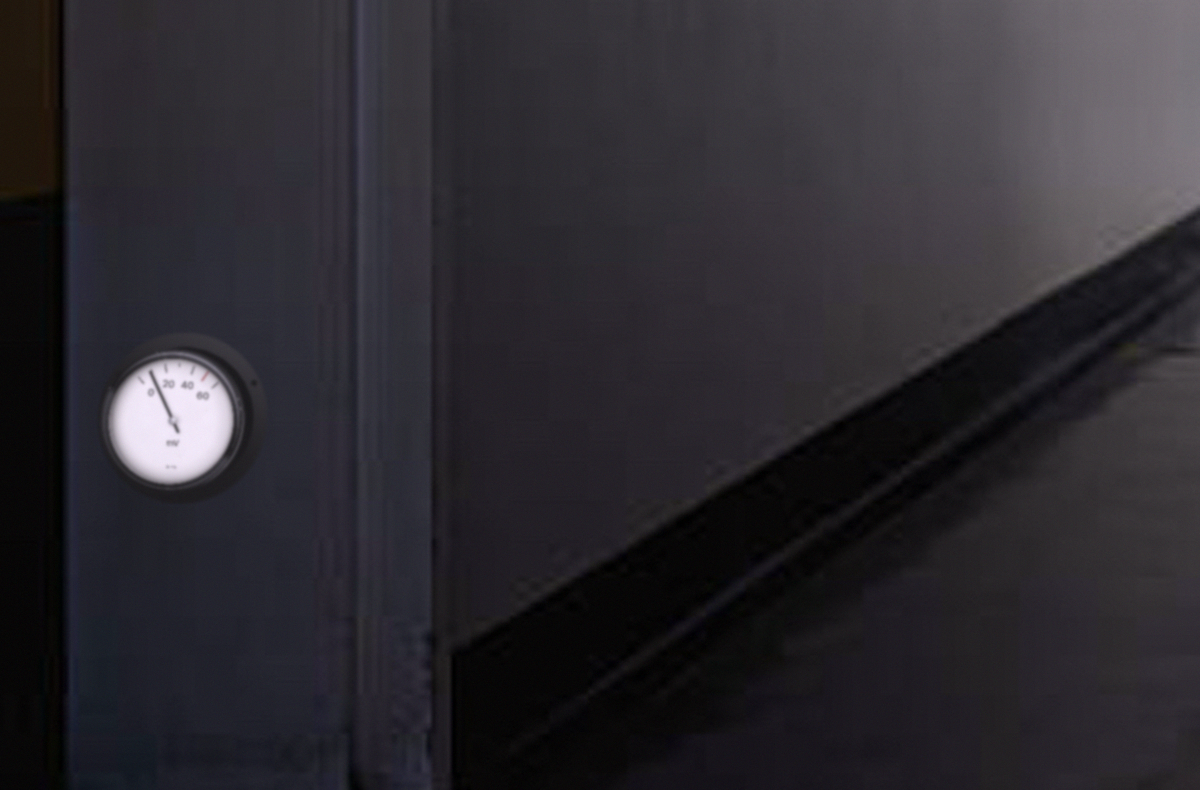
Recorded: value=10 unit=mV
